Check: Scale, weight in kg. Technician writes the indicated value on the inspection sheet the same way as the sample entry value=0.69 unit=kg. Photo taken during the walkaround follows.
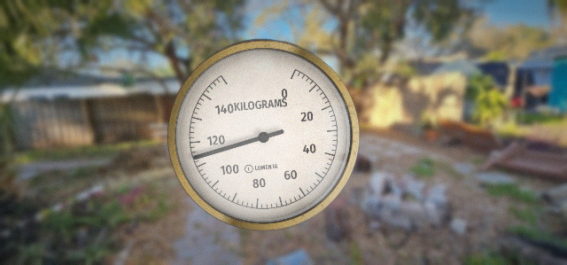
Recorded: value=114 unit=kg
